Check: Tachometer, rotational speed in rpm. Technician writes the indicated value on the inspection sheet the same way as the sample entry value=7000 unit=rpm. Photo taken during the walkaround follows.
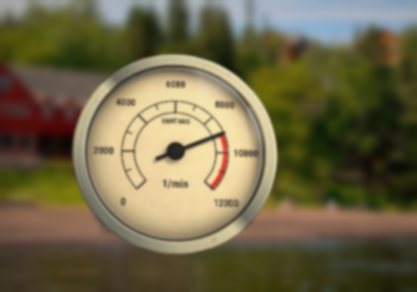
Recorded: value=9000 unit=rpm
